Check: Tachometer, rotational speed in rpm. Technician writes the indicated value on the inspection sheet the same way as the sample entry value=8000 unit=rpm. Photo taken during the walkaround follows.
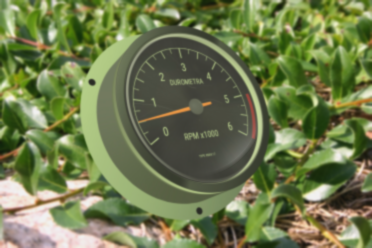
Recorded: value=500 unit=rpm
